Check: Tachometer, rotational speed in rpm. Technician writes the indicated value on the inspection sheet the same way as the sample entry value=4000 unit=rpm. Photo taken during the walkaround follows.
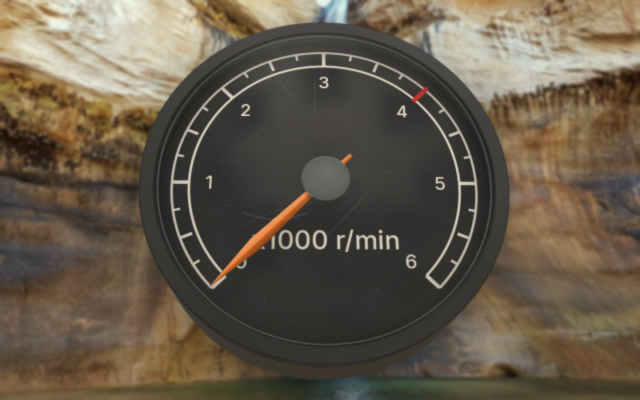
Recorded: value=0 unit=rpm
